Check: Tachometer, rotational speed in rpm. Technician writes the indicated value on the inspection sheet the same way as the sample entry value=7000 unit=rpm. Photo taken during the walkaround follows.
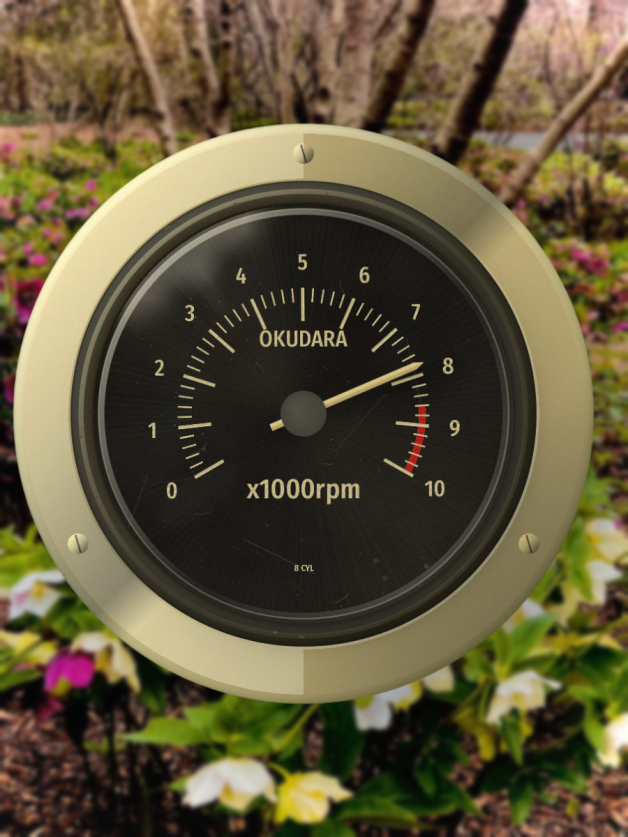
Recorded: value=7800 unit=rpm
